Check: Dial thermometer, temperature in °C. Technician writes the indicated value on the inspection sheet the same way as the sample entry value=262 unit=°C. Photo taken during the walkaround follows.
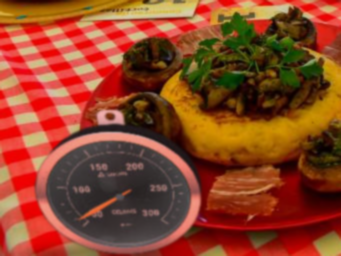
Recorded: value=60 unit=°C
